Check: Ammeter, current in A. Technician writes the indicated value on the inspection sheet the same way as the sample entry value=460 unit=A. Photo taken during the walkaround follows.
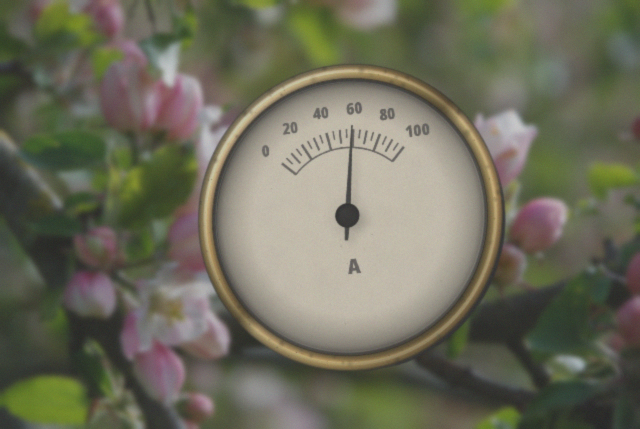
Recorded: value=60 unit=A
